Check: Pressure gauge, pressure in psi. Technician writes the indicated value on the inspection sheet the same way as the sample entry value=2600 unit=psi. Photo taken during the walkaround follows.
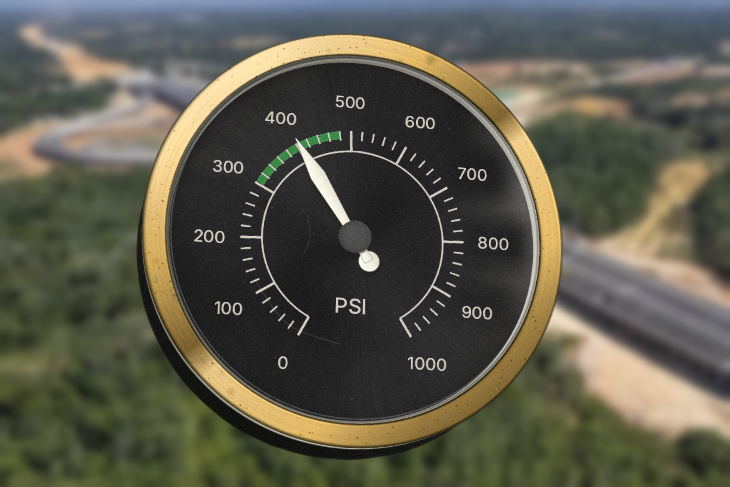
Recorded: value=400 unit=psi
